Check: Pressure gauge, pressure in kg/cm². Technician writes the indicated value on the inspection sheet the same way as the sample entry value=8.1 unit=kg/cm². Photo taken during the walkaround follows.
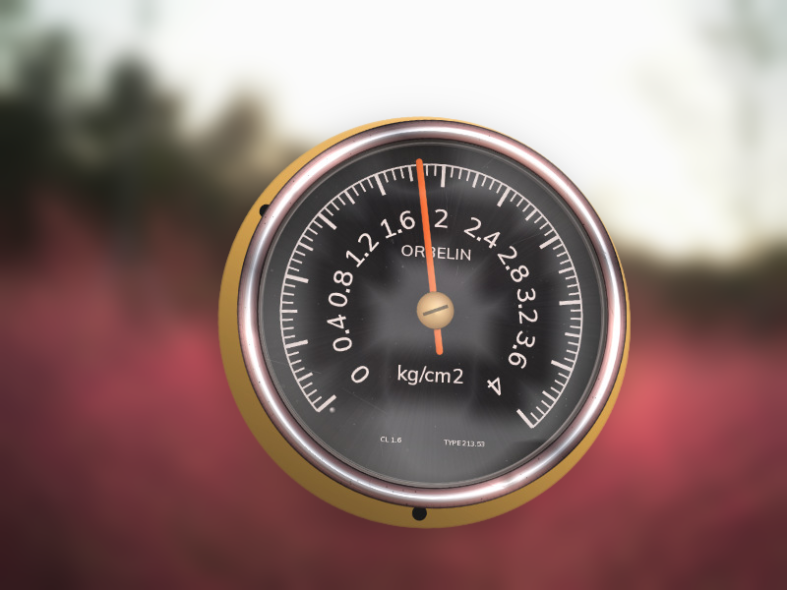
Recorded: value=1.85 unit=kg/cm²
